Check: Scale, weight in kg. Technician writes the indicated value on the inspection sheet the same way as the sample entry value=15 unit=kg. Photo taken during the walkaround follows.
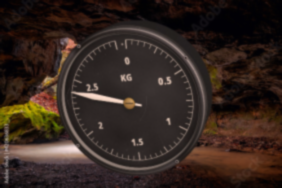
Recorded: value=2.4 unit=kg
